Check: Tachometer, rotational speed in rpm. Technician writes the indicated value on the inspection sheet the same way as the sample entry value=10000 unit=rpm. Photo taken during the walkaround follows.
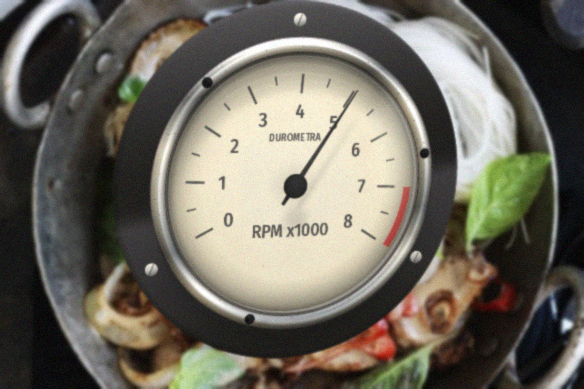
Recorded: value=5000 unit=rpm
